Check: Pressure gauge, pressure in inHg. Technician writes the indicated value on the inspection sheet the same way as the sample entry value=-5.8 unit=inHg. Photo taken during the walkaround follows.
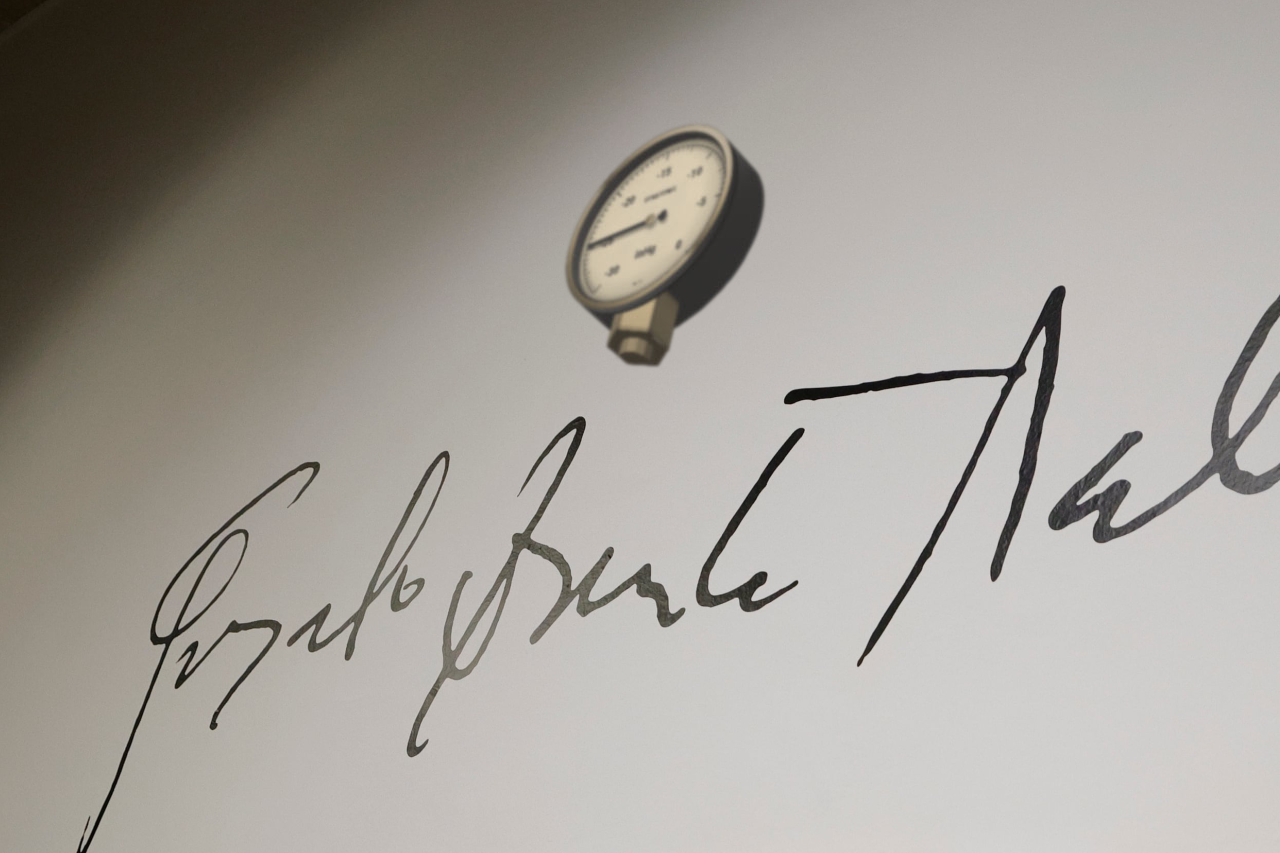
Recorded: value=-25 unit=inHg
